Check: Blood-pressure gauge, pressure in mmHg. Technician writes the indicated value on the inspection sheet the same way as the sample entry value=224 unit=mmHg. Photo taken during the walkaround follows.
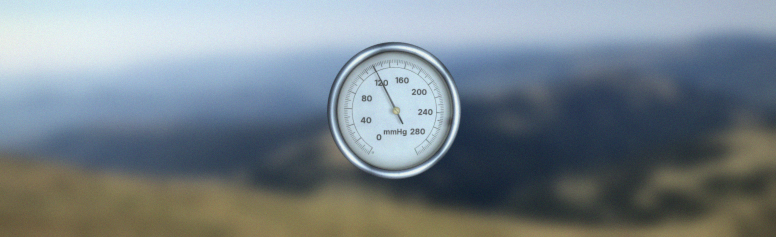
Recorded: value=120 unit=mmHg
